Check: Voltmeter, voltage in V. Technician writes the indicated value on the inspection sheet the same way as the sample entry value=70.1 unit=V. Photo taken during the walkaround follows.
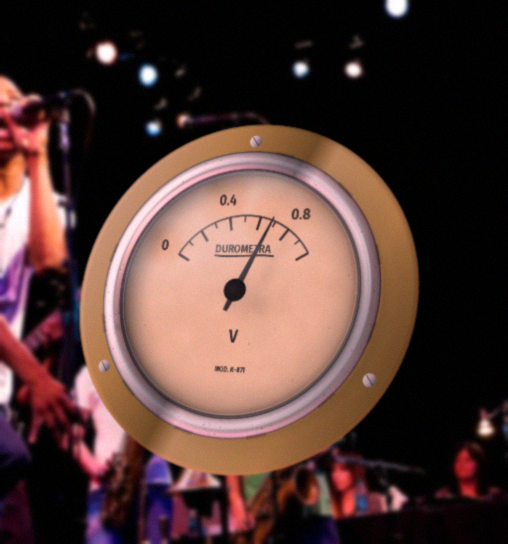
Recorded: value=0.7 unit=V
